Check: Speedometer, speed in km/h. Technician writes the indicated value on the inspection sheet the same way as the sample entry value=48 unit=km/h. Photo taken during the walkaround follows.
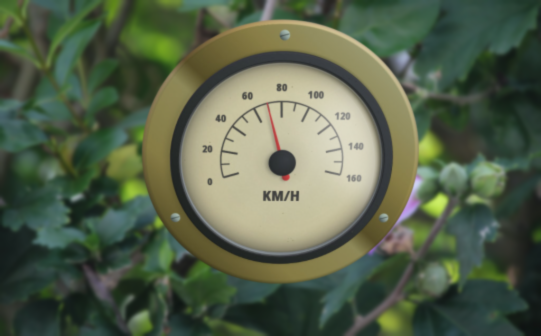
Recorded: value=70 unit=km/h
